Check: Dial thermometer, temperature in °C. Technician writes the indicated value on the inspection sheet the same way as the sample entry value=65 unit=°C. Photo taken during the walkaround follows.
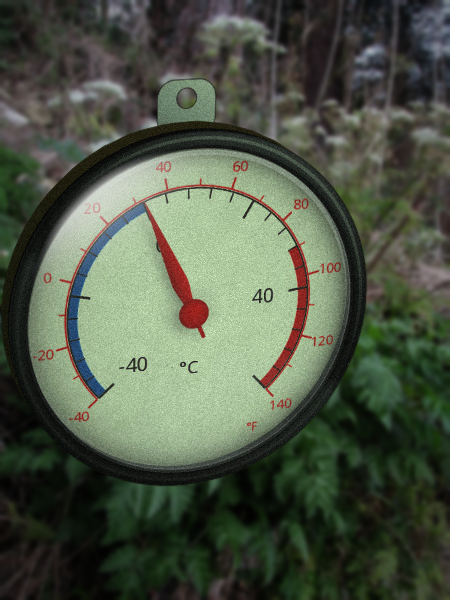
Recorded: value=0 unit=°C
